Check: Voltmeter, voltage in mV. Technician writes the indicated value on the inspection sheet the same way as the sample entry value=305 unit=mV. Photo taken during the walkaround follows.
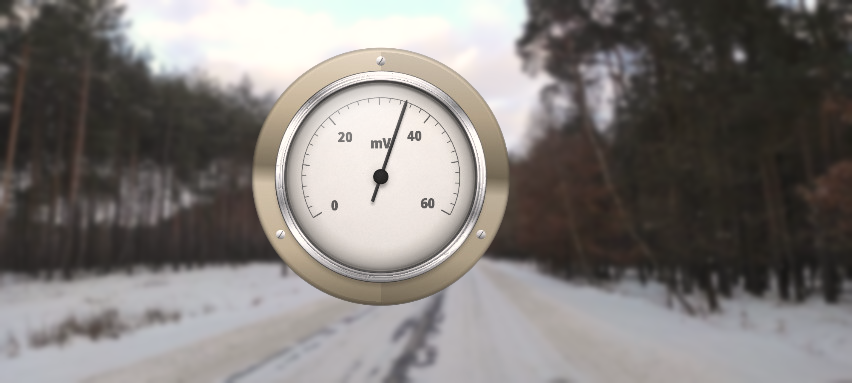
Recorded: value=35 unit=mV
